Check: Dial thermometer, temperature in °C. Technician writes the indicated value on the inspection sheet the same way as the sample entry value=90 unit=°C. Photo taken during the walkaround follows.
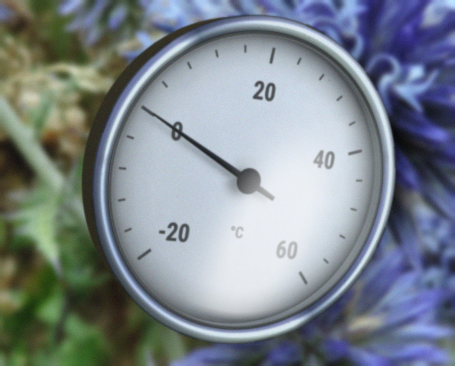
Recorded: value=0 unit=°C
